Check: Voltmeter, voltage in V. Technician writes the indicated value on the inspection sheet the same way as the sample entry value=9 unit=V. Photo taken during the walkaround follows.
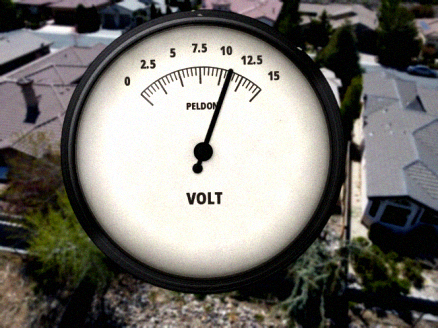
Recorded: value=11 unit=V
